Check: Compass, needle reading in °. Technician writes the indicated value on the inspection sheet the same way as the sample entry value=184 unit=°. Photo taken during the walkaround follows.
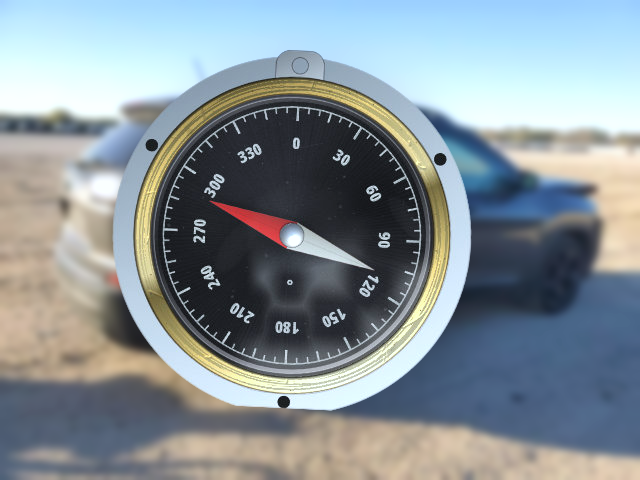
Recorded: value=290 unit=°
